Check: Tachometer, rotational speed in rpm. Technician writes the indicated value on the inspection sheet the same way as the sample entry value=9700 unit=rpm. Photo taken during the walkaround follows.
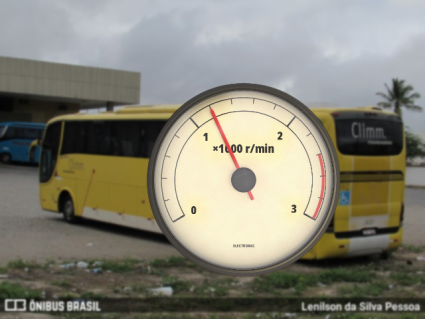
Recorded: value=1200 unit=rpm
